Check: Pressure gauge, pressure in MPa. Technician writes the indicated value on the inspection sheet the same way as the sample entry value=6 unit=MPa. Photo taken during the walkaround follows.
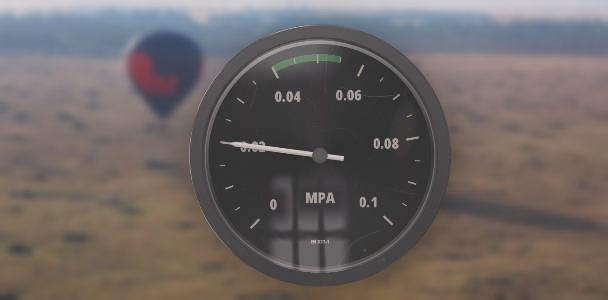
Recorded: value=0.02 unit=MPa
